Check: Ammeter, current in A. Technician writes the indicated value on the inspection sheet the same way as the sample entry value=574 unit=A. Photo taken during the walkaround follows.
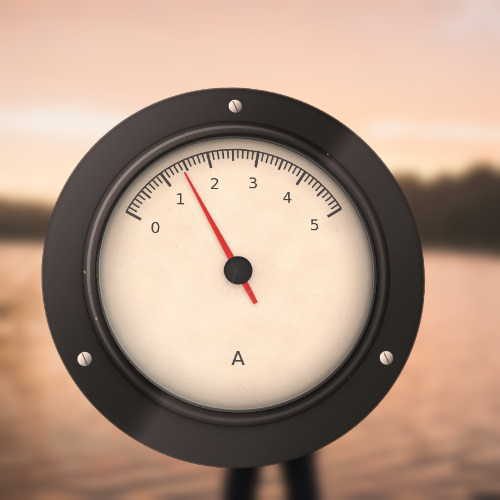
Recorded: value=1.4 unit=A
